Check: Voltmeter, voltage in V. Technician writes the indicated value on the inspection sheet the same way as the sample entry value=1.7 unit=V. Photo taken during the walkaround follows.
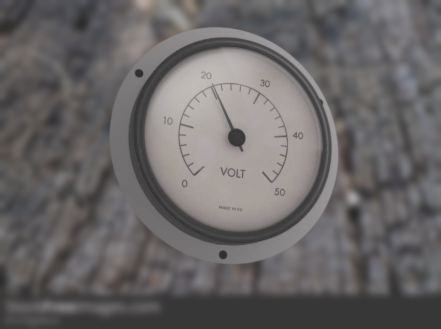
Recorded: value=20 unit=V
